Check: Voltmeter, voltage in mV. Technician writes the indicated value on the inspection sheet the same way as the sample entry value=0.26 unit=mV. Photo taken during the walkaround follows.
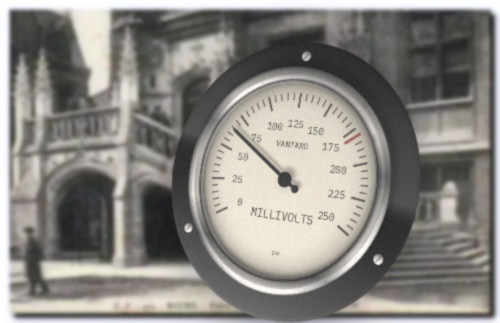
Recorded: value=65 unit=mV
